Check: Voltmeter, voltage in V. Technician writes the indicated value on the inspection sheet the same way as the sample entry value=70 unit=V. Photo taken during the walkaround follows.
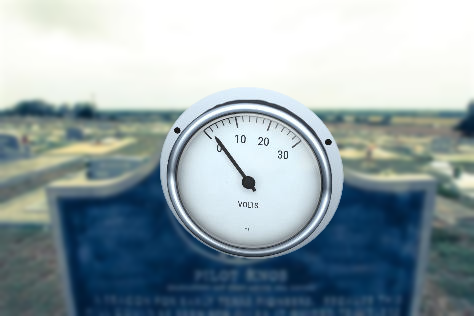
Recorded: value=2 unit=V
